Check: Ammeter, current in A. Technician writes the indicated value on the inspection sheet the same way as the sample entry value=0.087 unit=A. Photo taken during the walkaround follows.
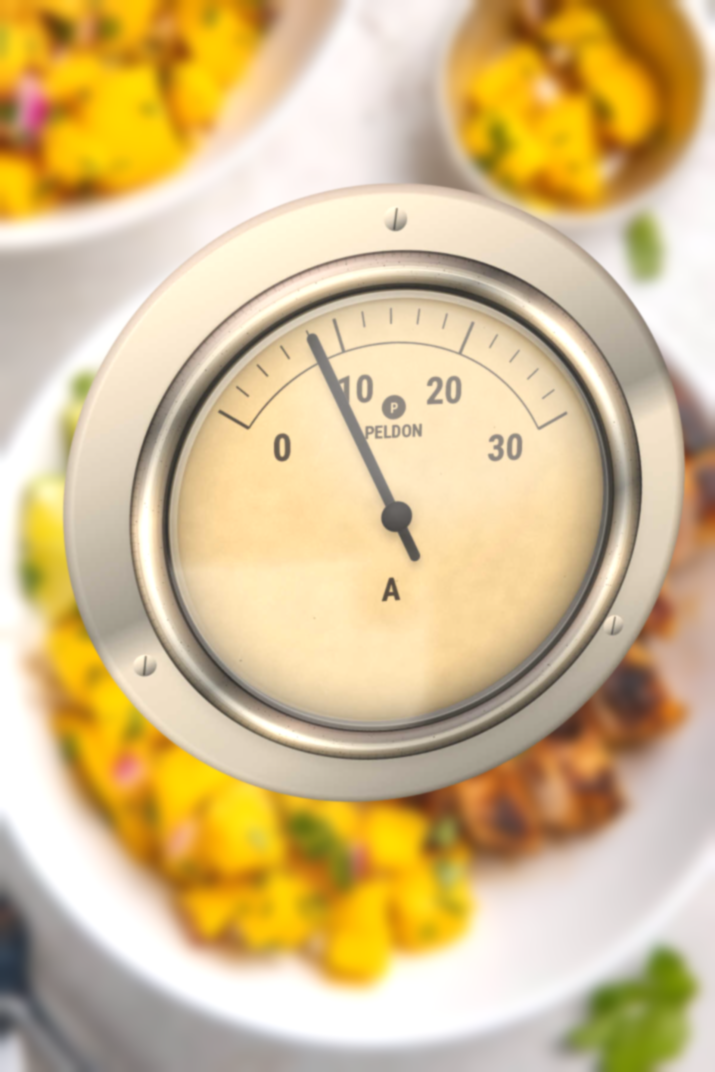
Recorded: value=8 unit=A
